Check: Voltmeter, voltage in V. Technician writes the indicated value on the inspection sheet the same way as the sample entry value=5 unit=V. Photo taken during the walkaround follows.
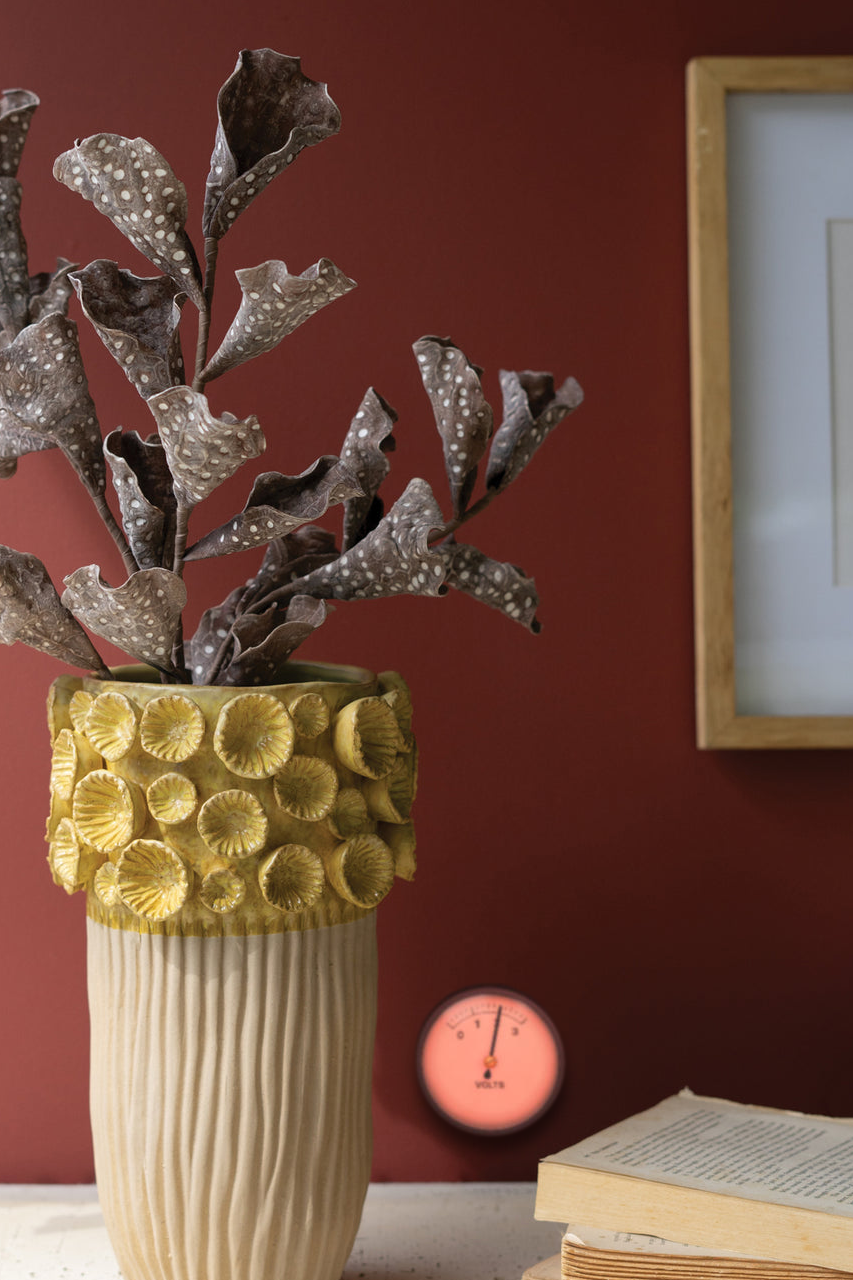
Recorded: value=2 unit=V
